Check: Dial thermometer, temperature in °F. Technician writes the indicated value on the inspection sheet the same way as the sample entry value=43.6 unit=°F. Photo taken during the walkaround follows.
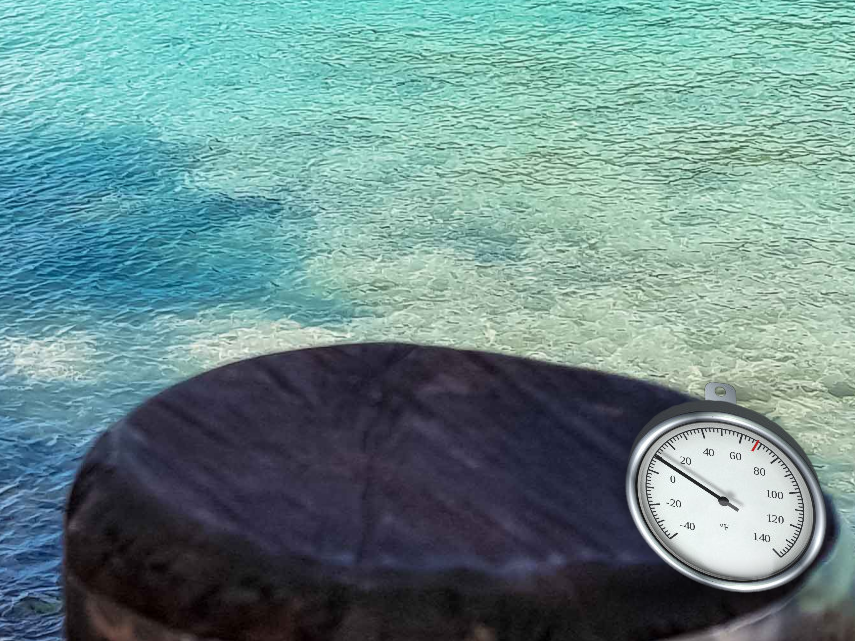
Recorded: value=10 unit=°F
